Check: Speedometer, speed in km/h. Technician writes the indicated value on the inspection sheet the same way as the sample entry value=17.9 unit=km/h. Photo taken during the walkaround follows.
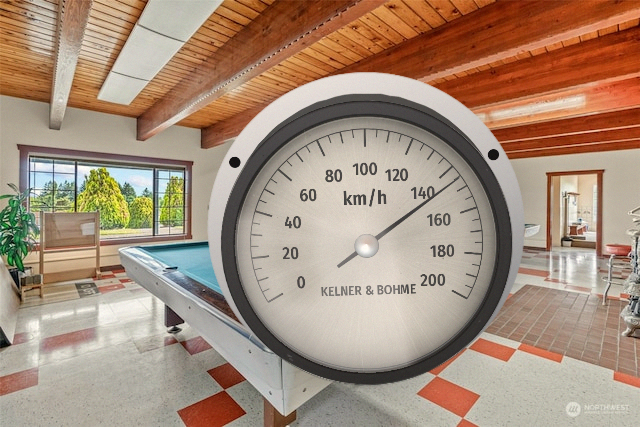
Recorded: value=145 unit=km/h
